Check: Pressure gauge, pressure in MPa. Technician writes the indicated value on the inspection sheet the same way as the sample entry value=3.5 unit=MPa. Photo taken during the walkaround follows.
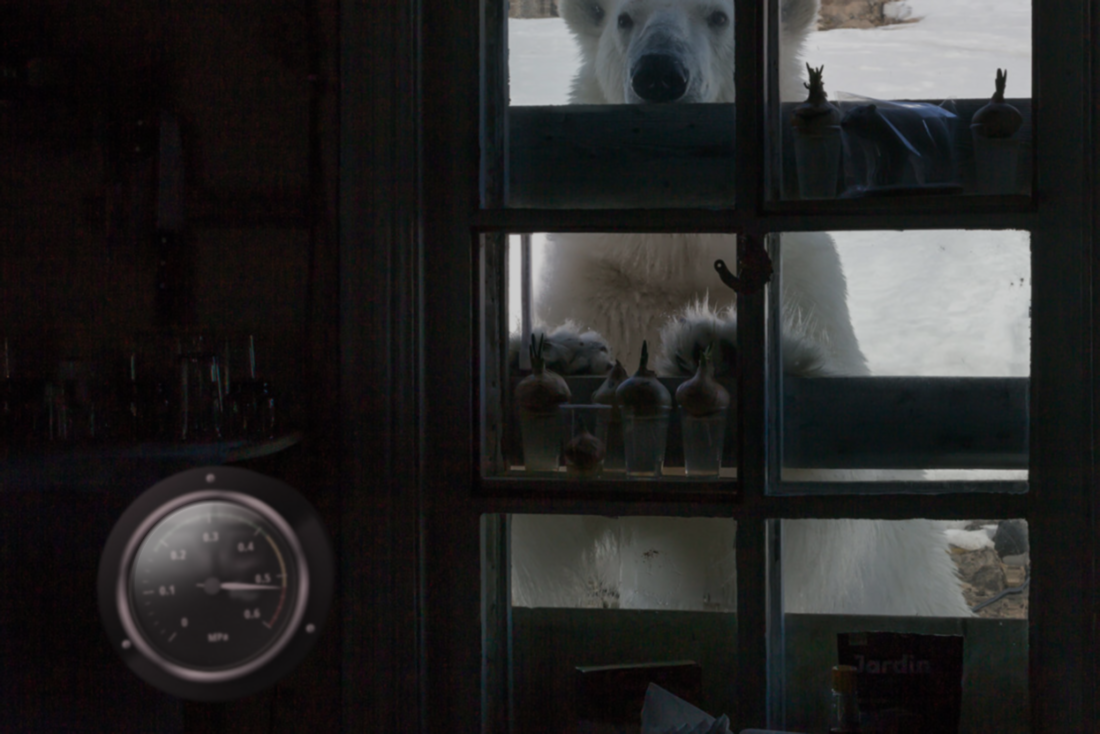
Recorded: value=0.52 unit=MPa
